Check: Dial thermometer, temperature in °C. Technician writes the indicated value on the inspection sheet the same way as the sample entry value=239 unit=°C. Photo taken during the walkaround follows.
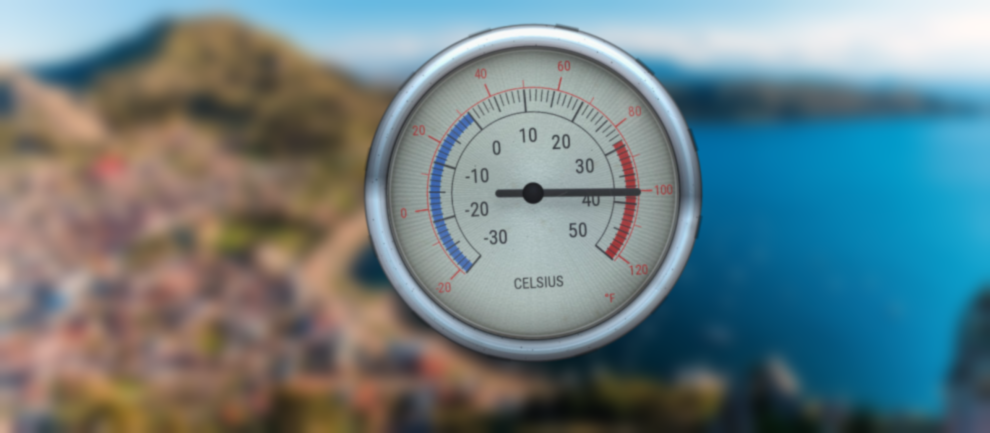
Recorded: value=38 unit=°C
